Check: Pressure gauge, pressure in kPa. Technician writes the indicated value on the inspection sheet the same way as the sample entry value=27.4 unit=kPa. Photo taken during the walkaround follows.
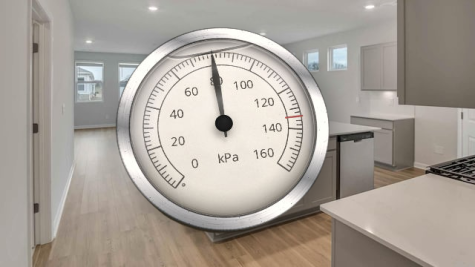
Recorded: value=80 unit=kPa
